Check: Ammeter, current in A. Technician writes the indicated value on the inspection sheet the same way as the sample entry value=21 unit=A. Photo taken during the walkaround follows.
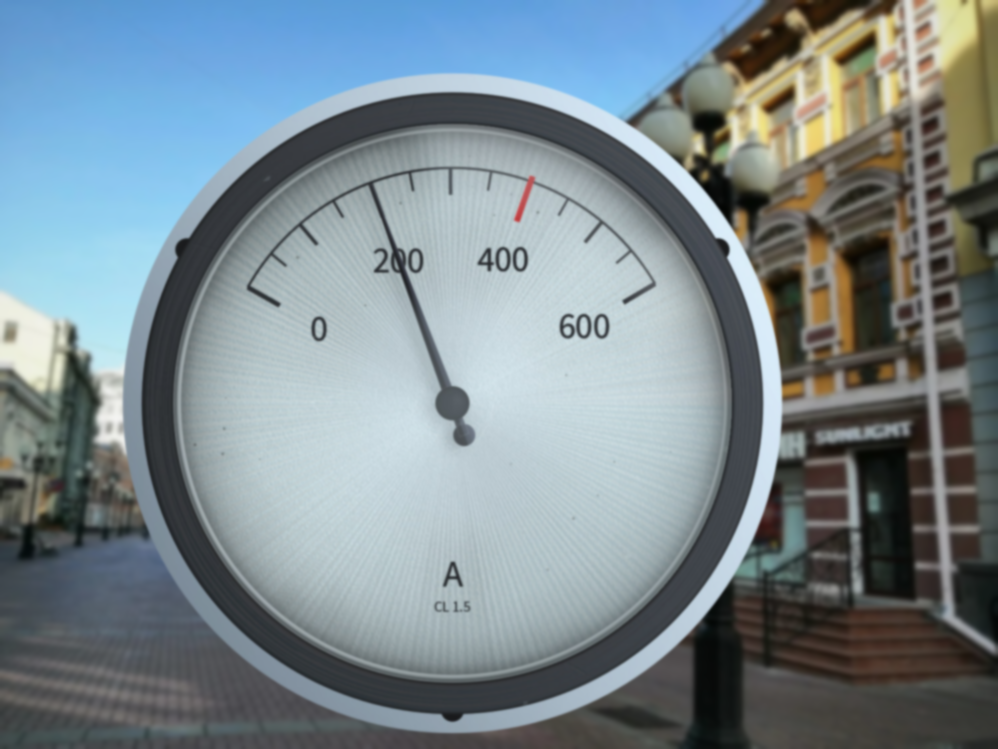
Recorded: value=200 unit=A
